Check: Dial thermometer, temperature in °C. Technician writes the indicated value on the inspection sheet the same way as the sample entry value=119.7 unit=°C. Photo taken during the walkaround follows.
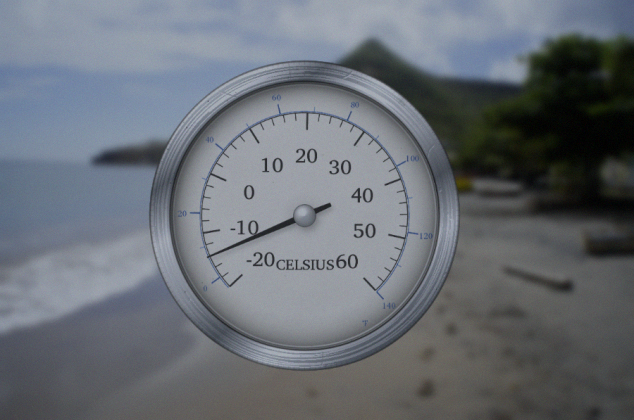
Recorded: value=-14 unit=°C
